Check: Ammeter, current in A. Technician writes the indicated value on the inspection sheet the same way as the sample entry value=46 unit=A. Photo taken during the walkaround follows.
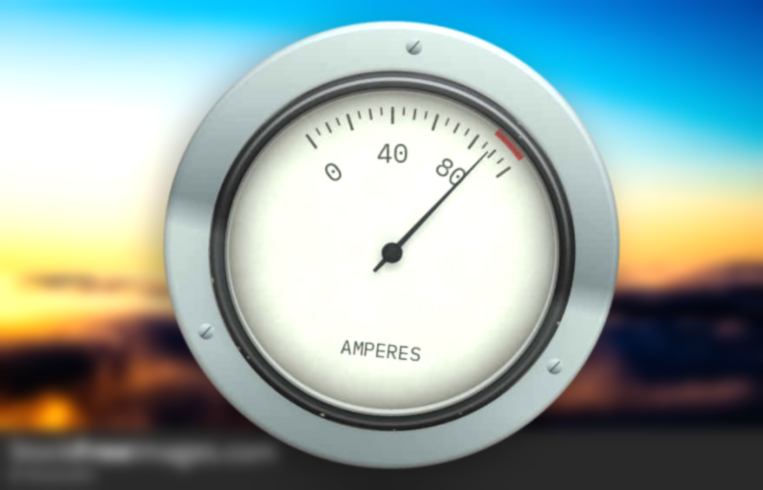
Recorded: value=87.5 unit=A
